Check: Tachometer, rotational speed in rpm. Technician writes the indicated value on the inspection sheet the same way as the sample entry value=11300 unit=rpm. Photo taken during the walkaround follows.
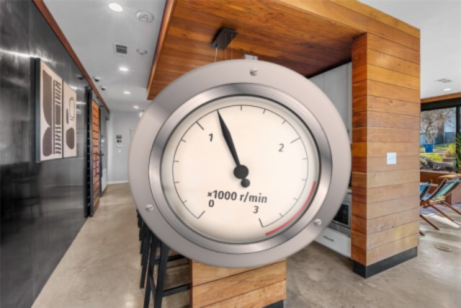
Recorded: value=1200 unit=rpm
